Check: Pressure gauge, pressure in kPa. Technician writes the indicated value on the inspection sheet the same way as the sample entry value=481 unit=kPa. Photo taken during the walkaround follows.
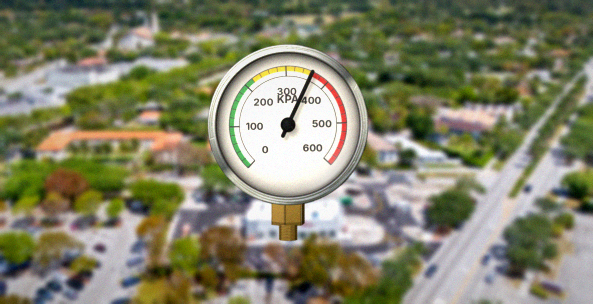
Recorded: value=360 unit=kPa
